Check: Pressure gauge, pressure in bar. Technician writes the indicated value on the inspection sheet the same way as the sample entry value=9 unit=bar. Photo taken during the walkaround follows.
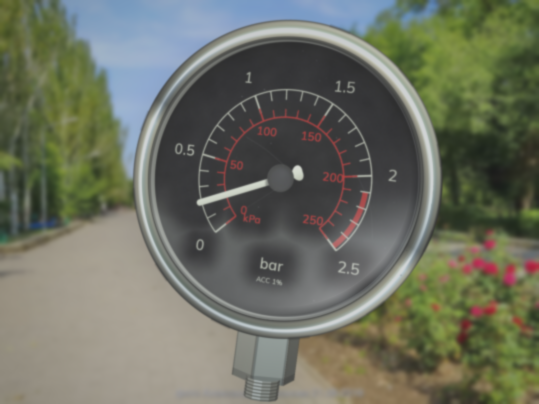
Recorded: value=0.2 unit=bar
